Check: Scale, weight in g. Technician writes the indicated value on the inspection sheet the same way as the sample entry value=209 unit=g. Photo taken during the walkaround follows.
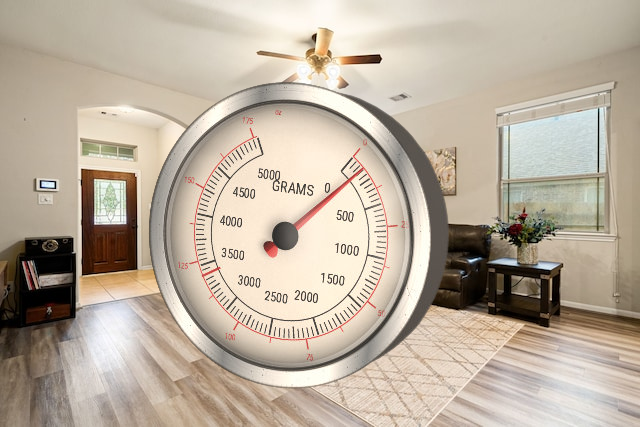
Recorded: value=150 unit=g
